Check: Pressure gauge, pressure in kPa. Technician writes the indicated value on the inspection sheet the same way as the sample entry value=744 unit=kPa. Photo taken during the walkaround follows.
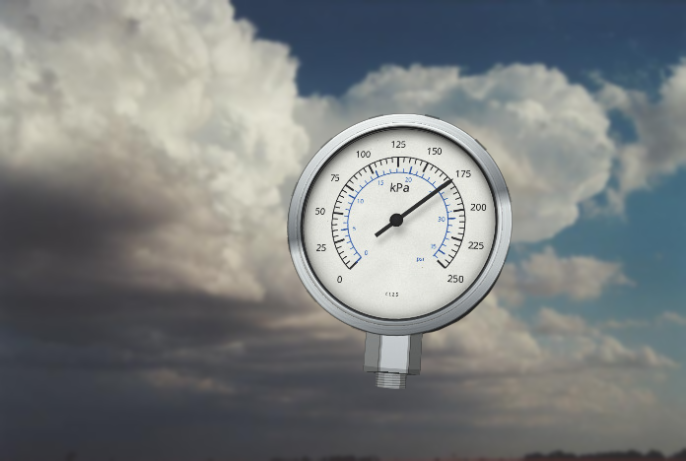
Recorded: value=175 unit=kPa
